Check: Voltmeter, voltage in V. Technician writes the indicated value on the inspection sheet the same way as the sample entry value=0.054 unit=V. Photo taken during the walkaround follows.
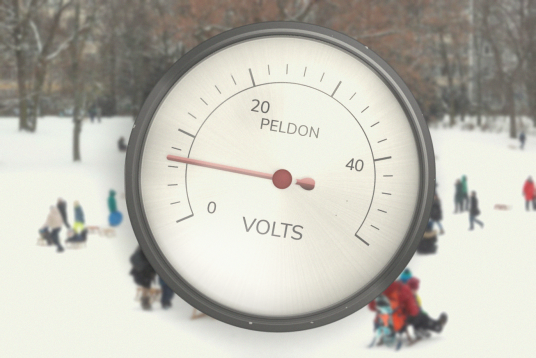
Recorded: value=7 unit=V
